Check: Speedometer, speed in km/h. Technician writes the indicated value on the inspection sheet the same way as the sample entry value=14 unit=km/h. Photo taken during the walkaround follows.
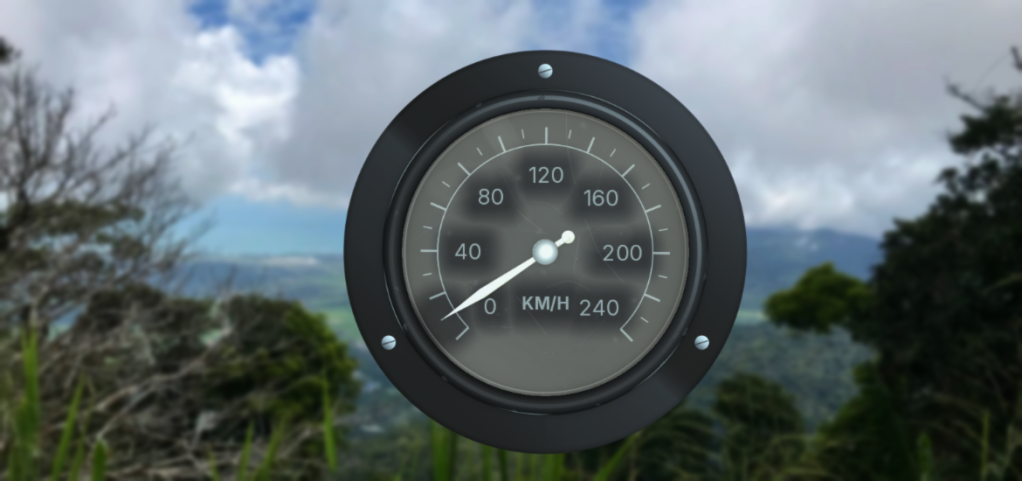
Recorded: value=10 unit=km/h
